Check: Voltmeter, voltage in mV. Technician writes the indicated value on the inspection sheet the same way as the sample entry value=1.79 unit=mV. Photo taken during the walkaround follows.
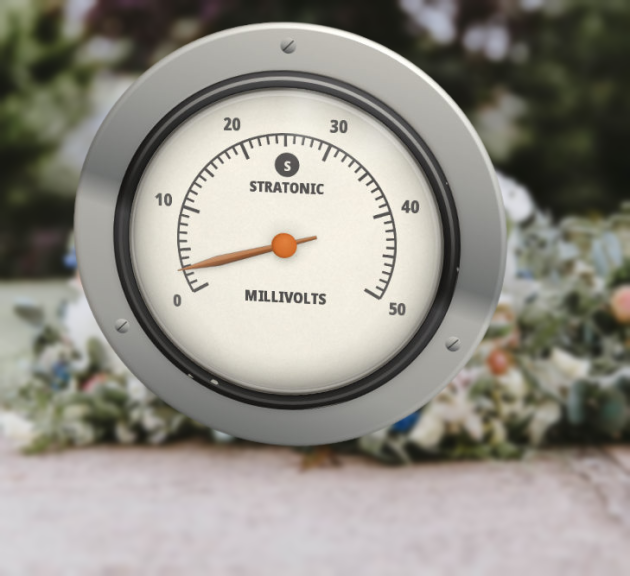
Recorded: value=3 unit=mV
